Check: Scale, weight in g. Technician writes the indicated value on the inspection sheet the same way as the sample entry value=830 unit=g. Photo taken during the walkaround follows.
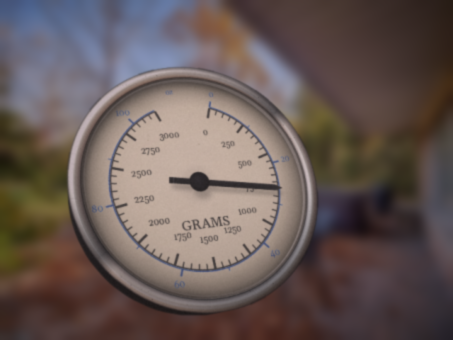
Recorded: value=750 unit=g
